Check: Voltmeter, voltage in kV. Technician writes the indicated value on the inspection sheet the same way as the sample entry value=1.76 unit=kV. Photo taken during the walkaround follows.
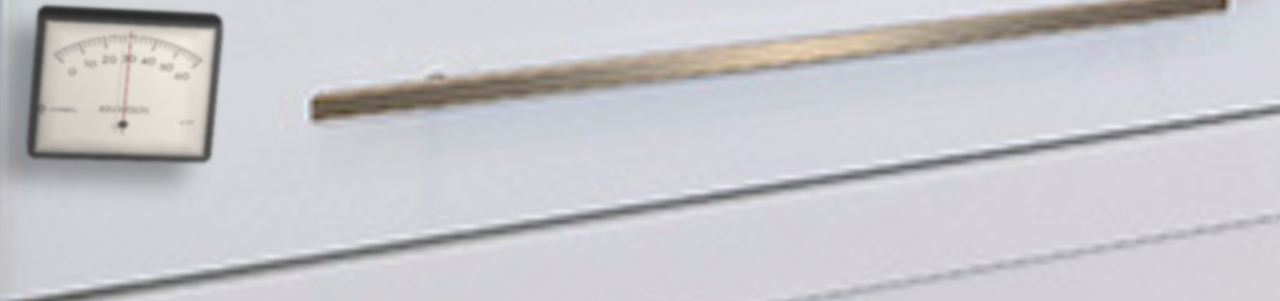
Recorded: value=30 unit=kV
